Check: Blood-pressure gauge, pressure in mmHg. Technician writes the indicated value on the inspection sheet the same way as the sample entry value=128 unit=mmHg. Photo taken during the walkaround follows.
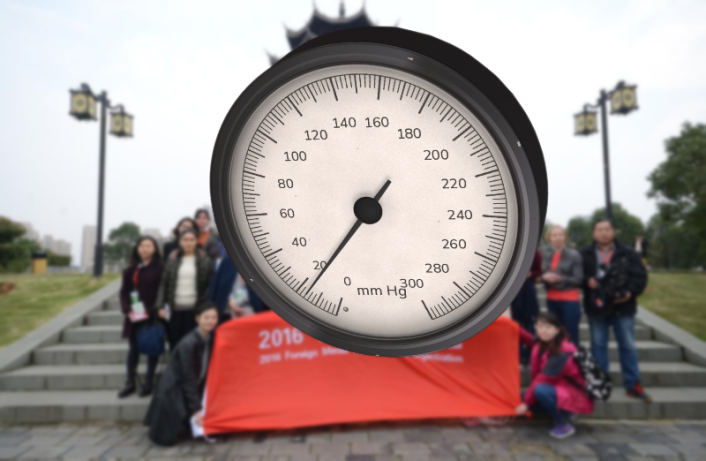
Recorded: value=16 unit=mmHg
